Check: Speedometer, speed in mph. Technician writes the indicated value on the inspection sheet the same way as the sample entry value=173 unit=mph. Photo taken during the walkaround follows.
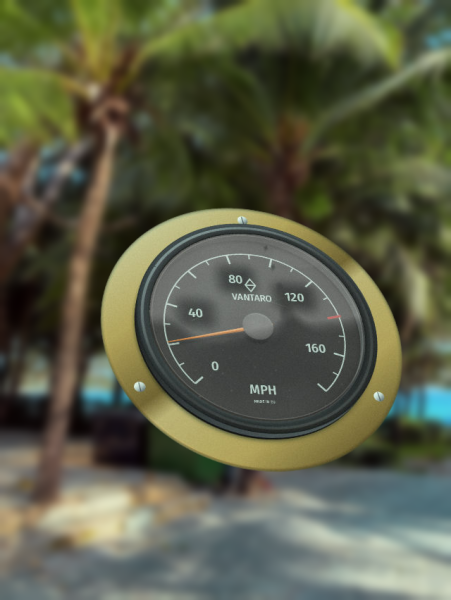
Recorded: value=20 unit=mph
